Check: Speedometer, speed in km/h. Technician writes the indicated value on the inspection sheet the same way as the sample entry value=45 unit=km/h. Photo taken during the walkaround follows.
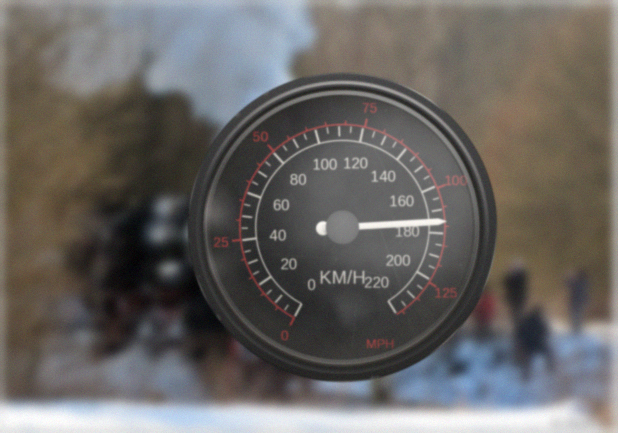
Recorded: value=175 unit=km/h
